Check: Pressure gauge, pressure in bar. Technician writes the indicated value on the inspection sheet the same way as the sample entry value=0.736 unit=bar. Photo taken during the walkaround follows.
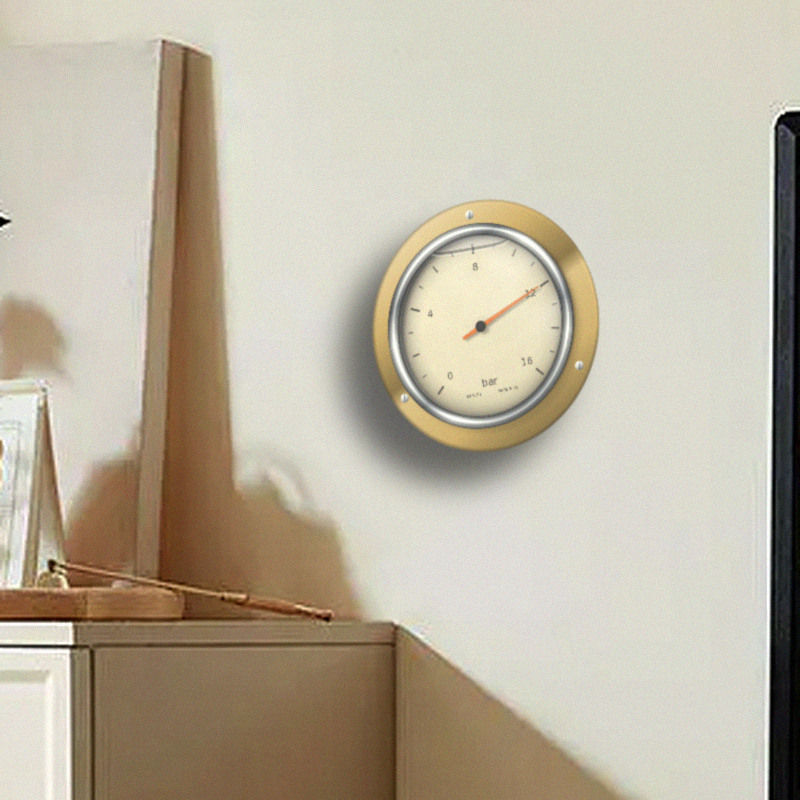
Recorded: value=12 unit=bar
